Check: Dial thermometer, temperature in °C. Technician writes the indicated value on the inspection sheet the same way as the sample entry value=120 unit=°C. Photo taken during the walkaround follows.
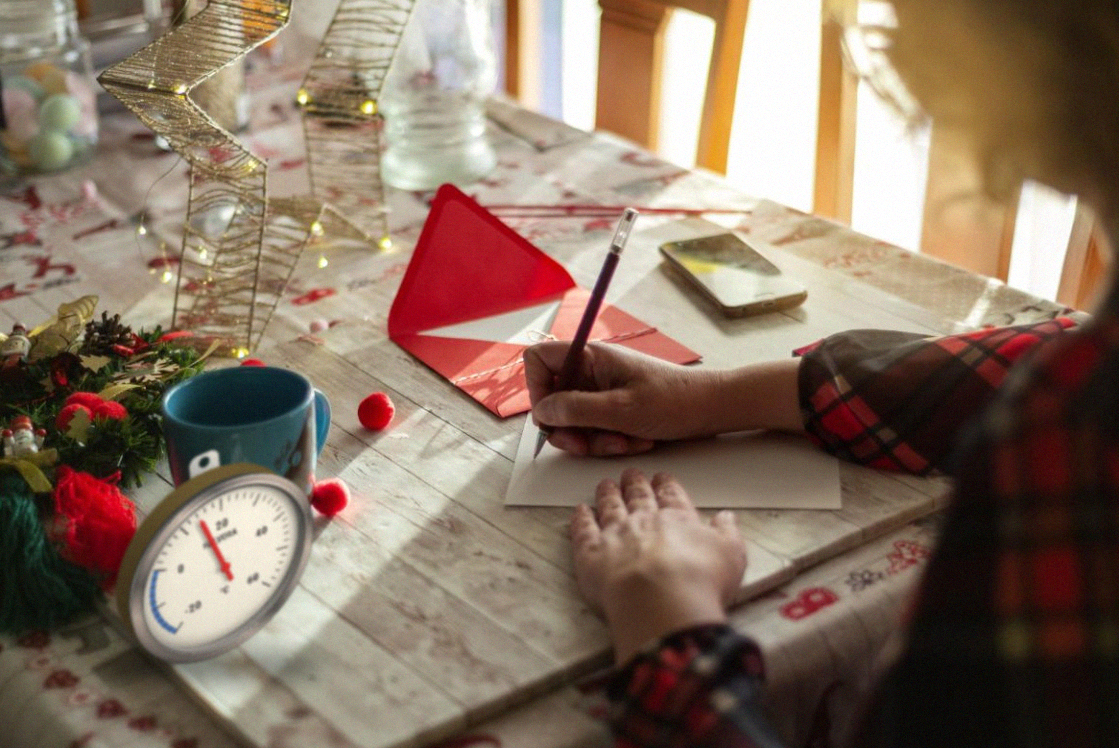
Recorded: value=14 unit=°C
